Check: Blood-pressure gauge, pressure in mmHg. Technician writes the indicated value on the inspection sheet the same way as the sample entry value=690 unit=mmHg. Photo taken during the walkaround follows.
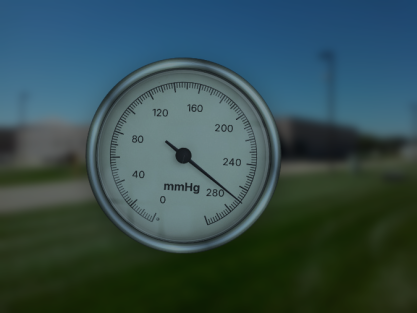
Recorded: value=270 unit=mmHg
